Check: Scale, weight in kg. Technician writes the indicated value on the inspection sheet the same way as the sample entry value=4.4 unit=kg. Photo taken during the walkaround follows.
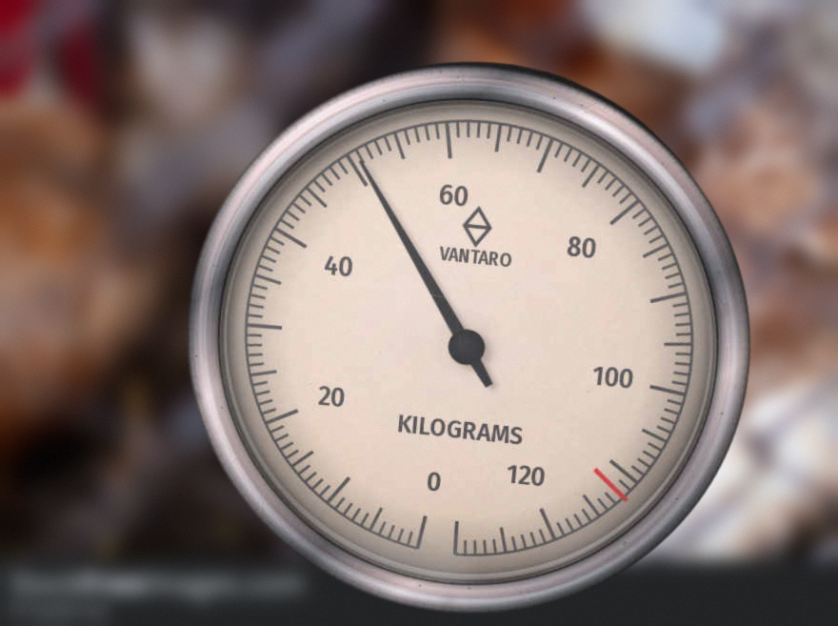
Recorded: value=51 unit=kg
